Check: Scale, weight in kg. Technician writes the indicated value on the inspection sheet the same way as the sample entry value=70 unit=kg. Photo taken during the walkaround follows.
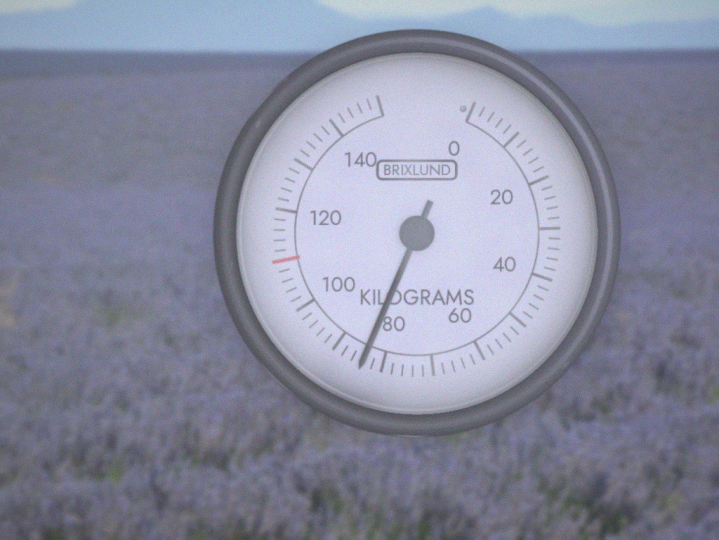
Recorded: value=84 unit=kg
